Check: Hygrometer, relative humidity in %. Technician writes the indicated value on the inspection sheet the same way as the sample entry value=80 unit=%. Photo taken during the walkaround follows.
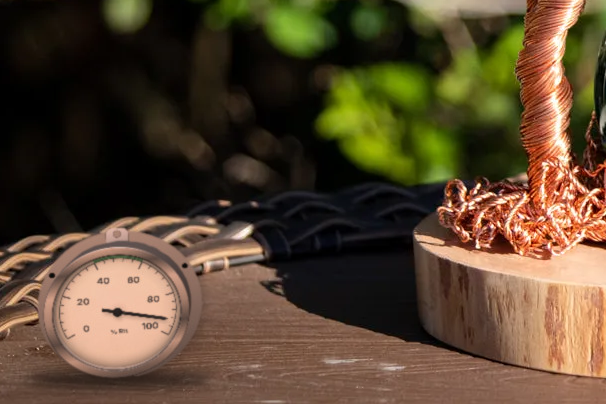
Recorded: value=92 unit=%
